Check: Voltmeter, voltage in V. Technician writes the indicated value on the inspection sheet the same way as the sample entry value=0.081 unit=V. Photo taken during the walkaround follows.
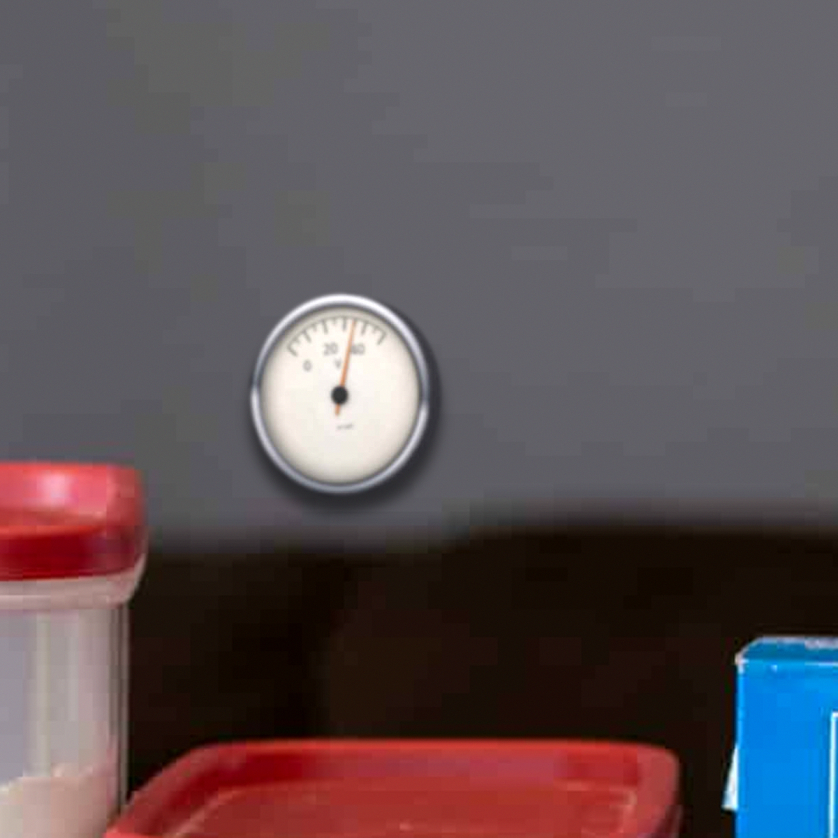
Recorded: value=35 unit=V
